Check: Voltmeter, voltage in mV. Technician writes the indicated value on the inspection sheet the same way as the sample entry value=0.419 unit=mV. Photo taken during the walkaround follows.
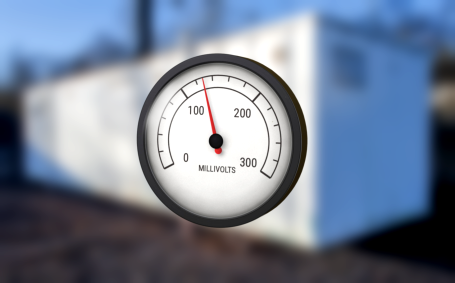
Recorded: value=130 unit=mV
